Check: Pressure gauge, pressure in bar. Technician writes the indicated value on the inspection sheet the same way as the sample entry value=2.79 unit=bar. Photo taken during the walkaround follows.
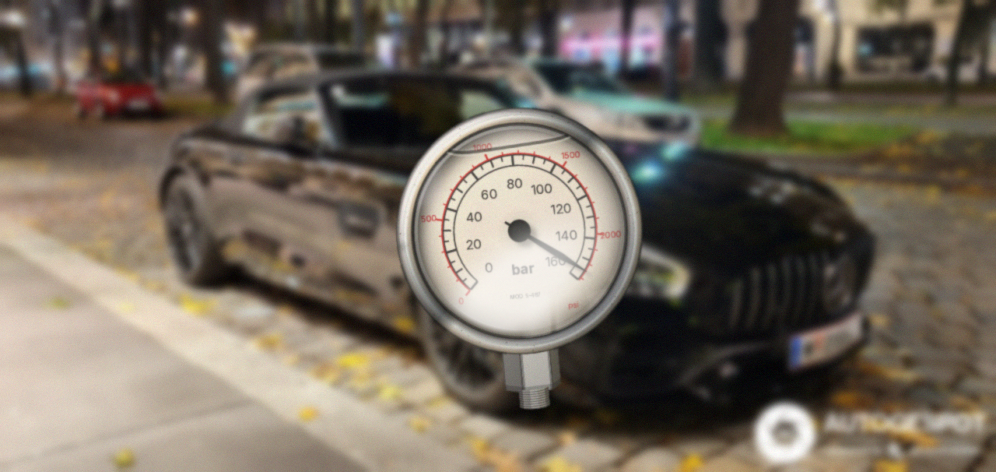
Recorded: value=155 unit=bar
